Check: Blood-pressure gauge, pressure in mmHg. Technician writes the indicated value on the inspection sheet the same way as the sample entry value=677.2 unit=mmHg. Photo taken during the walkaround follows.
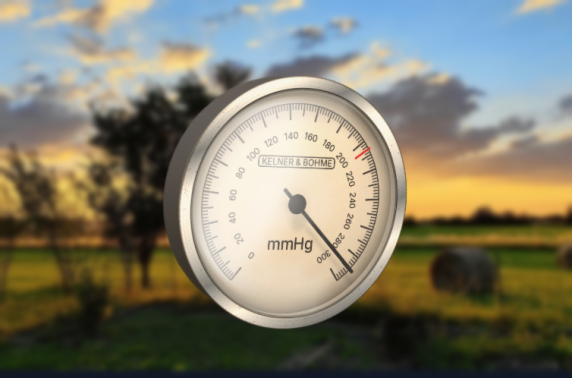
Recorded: value=290 unit=mmHg
